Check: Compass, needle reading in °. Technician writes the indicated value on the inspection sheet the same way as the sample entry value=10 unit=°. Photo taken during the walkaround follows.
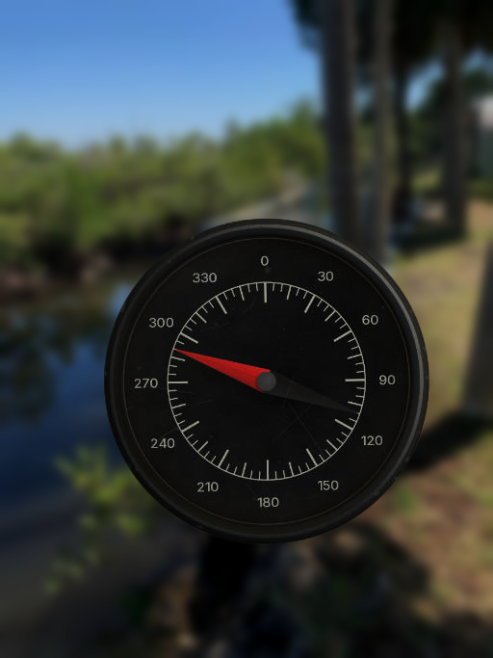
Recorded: value=290 unit=°
